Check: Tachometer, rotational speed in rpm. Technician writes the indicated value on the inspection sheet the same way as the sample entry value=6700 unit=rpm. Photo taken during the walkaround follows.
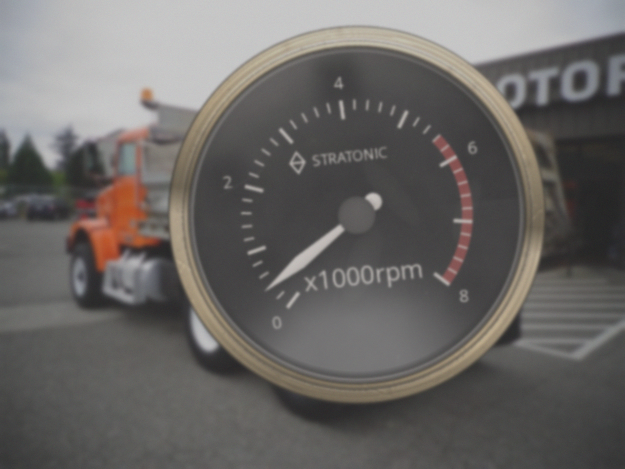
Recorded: value=400 unit=rpm
